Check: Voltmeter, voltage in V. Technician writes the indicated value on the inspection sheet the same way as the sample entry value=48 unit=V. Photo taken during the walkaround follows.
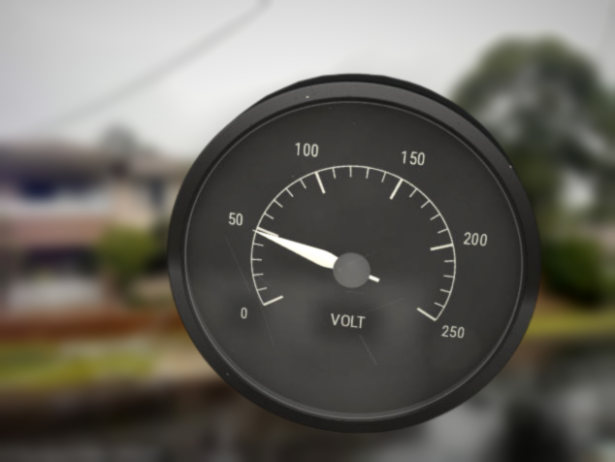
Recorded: value=50 unit=V
